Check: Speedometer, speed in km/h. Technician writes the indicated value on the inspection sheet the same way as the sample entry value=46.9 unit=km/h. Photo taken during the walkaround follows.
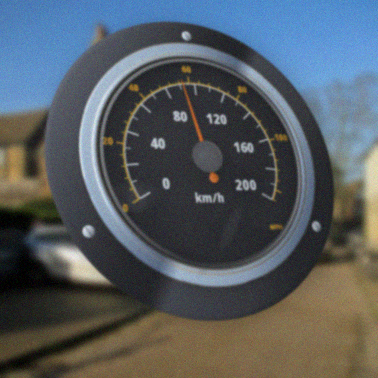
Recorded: value=90 unit=km/h
